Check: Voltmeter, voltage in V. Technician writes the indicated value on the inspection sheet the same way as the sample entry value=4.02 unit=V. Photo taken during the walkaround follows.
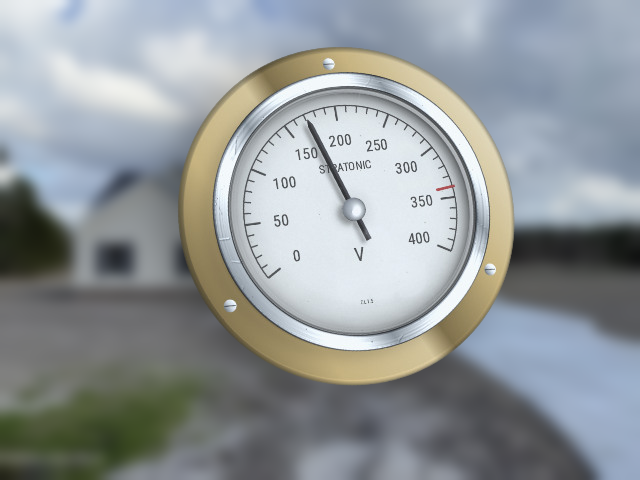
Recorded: value=170 unit=V
